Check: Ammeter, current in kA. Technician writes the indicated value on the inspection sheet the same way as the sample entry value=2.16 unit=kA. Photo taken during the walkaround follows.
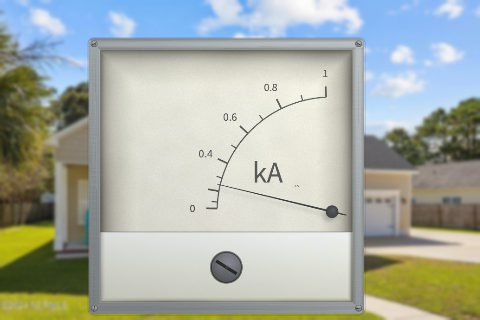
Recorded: value=0.25 unit=kA
